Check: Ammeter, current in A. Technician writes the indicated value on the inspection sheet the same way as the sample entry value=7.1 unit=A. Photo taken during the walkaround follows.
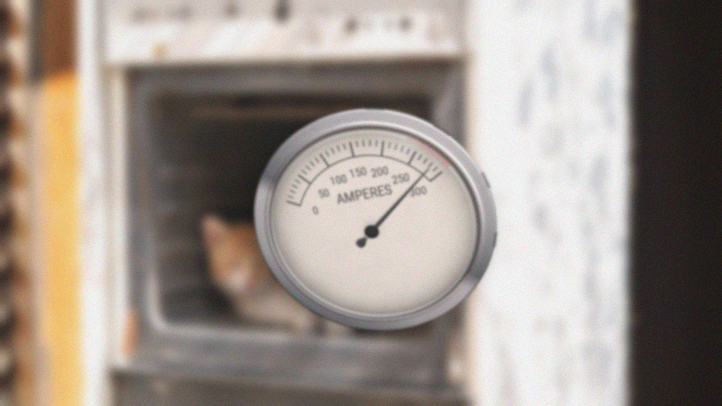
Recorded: value=280 unit=A
